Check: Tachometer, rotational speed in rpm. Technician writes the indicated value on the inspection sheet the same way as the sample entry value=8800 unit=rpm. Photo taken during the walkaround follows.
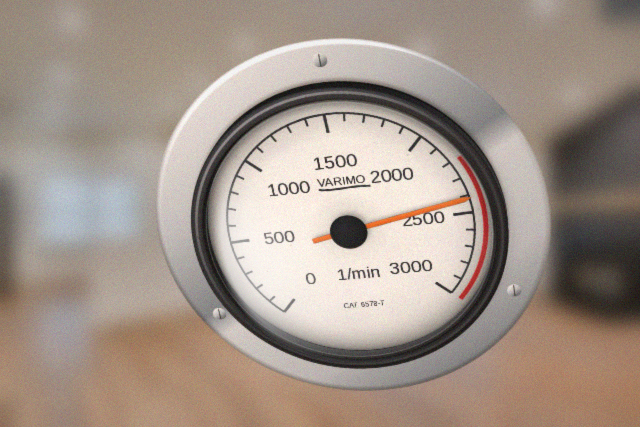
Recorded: value=2400 unit=rpm
